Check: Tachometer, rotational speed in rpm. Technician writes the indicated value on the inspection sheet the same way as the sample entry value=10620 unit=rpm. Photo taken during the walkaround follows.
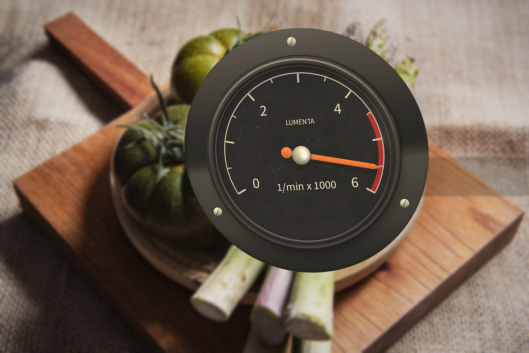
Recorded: value=5500 unit=rpm
